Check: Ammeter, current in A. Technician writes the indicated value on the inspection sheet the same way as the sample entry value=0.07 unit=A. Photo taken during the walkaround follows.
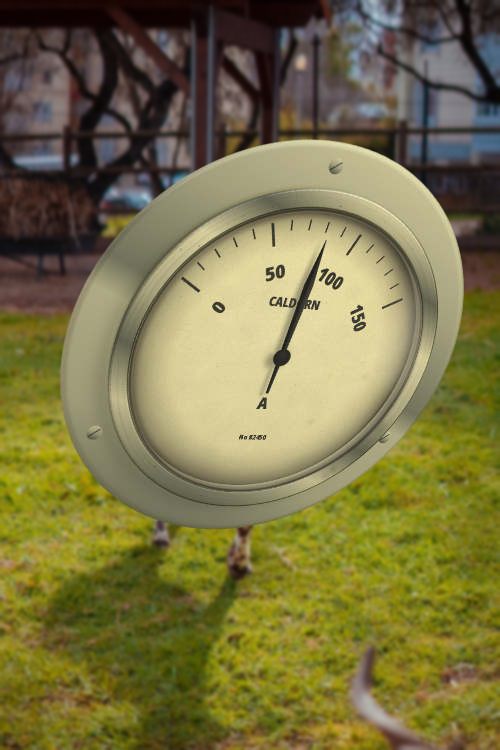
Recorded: value=80 unit=A
